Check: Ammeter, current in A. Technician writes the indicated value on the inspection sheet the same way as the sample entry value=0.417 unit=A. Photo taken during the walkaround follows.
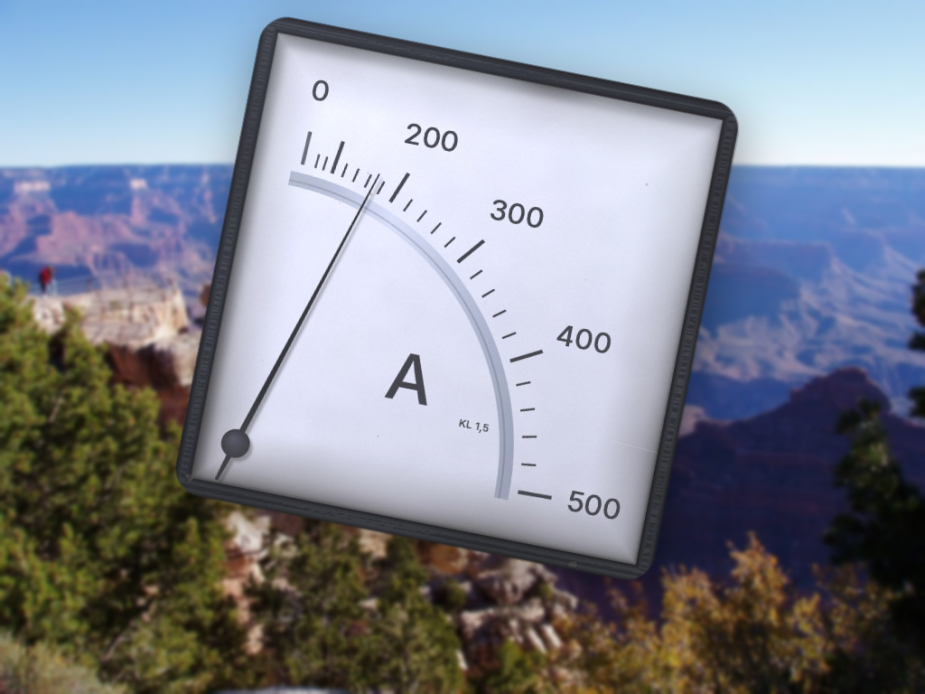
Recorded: value=170 unit=A
